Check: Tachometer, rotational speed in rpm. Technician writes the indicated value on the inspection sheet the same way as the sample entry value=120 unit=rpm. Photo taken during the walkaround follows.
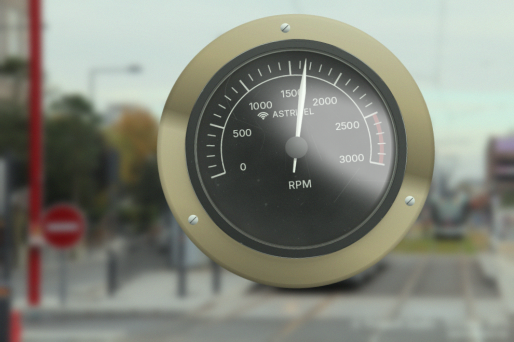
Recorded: value=1650 unit=rpm
